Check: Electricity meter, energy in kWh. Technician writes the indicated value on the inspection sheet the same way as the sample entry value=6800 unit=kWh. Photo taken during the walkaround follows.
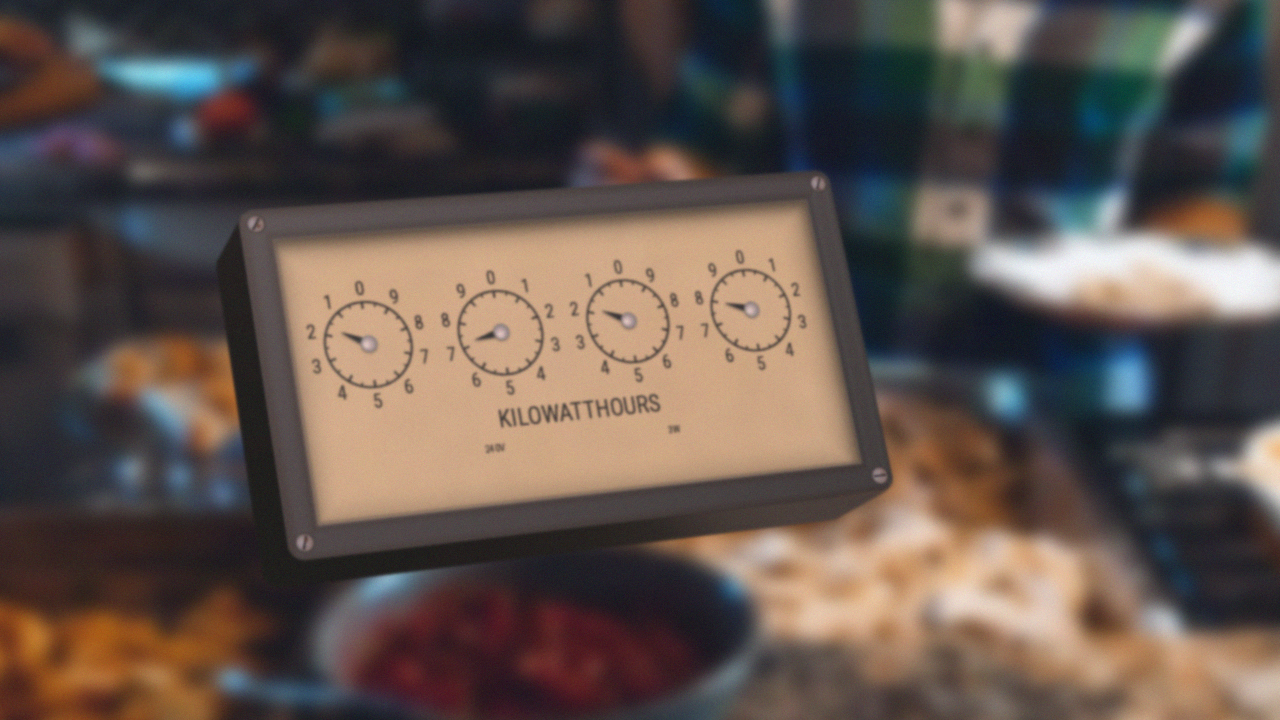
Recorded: value=1718 unit=kWh
